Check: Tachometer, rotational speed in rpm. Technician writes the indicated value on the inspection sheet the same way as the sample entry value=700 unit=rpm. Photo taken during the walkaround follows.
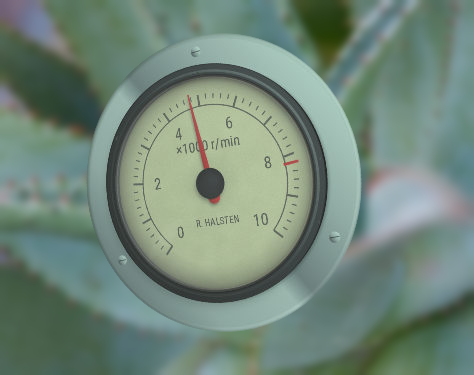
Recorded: value=4800 unit=rpm
